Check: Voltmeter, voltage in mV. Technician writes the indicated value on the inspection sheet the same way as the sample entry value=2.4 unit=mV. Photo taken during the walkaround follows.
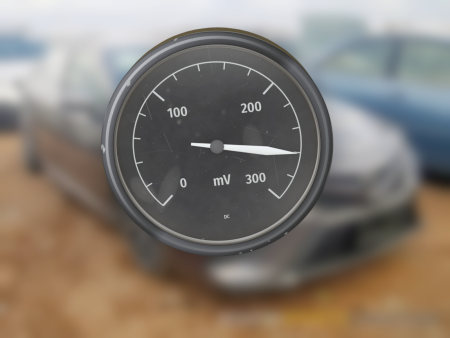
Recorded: value=260 unit=mV
